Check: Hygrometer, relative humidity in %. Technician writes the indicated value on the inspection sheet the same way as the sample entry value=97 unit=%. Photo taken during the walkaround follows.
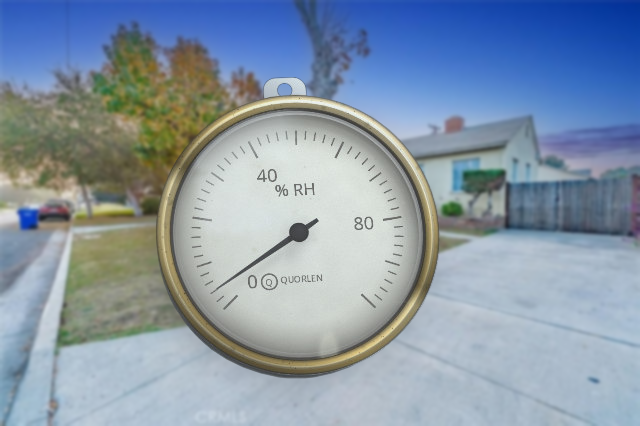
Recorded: value=4 unit=%
